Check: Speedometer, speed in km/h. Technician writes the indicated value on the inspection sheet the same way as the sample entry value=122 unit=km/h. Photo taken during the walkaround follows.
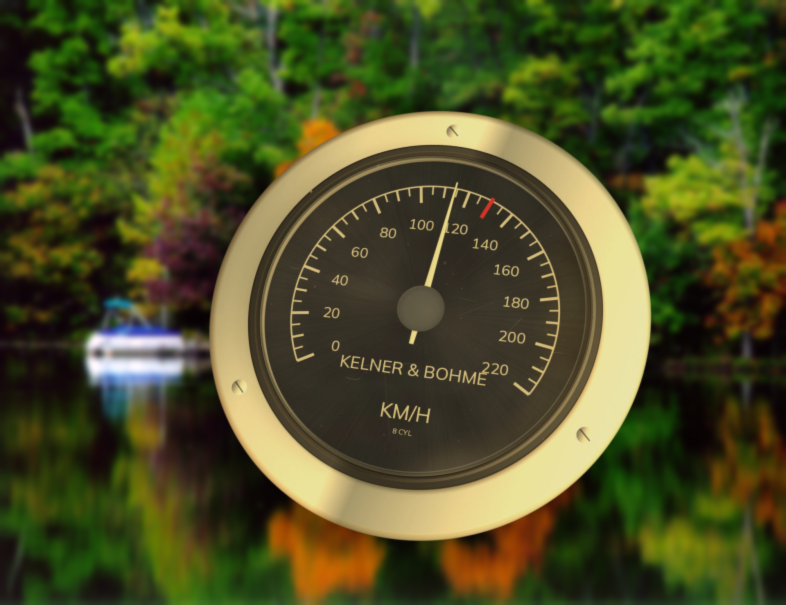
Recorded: value=115 unit=km/h
